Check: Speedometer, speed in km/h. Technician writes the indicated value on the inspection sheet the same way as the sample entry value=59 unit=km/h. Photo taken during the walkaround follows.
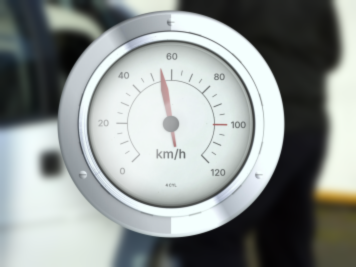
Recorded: value=55 unit=km/h
